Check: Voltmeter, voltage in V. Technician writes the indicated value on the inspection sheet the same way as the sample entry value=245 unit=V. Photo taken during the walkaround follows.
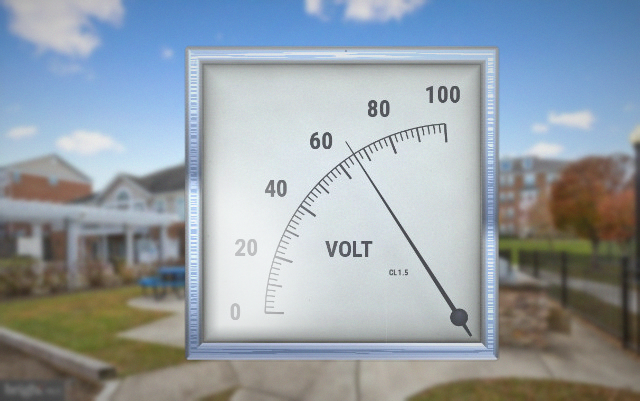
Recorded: value=66 unit=V
